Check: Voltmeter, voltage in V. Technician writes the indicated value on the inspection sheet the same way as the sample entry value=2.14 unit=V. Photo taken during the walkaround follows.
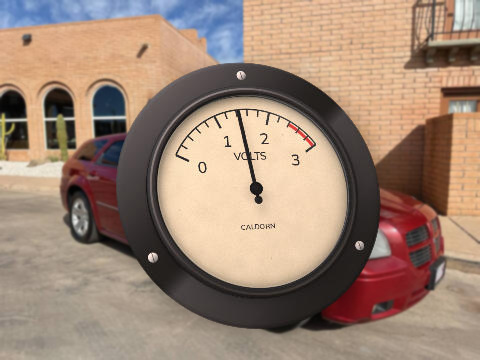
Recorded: value=1.4 unit=V
